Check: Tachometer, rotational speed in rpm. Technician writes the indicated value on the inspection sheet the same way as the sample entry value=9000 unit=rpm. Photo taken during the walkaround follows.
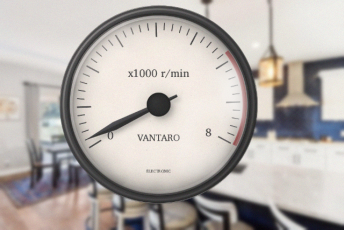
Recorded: value=200 unit=rpm
